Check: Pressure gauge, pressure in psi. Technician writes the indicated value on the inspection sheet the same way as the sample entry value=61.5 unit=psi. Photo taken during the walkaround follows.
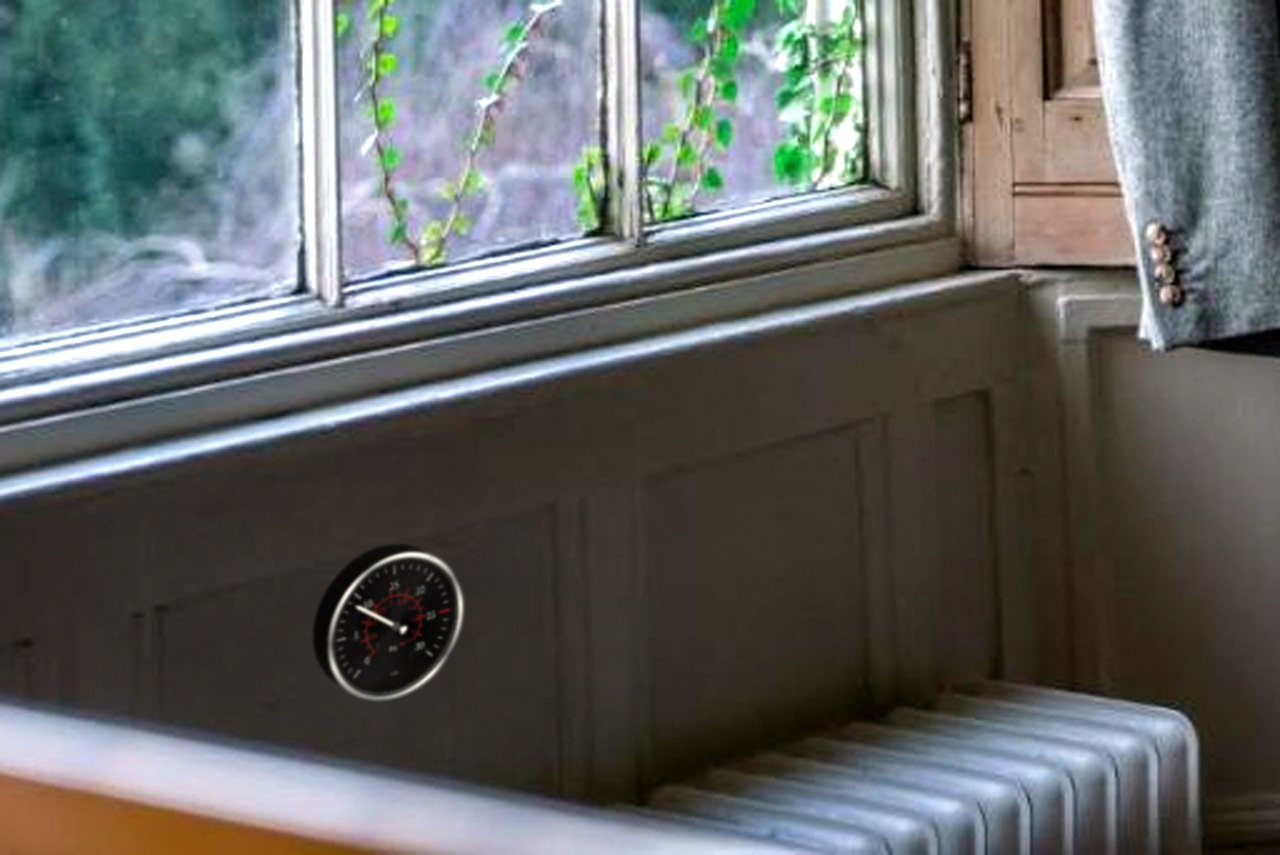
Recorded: value=9 unit=psi
